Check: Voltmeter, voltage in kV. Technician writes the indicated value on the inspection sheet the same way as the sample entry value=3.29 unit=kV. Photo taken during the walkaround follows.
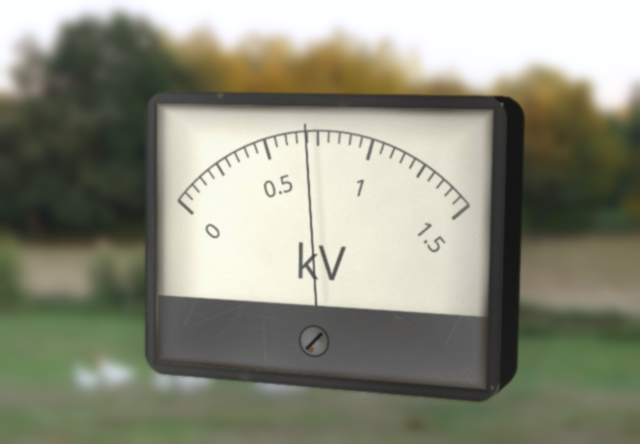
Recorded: value=0.7 unit=kV
